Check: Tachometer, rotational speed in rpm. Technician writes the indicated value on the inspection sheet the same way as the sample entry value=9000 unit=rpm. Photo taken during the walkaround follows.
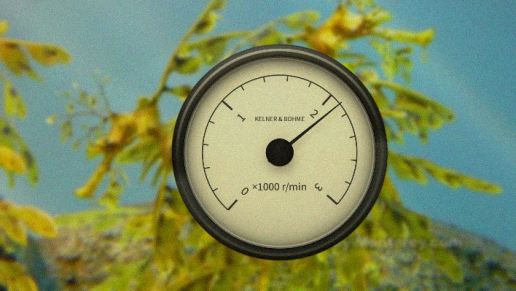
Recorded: value=2100 unit=rpm
